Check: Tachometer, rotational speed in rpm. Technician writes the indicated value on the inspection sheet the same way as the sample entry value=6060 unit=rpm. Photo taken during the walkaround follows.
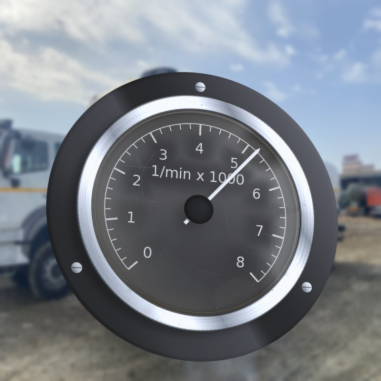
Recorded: value=5200 unit=rpm
